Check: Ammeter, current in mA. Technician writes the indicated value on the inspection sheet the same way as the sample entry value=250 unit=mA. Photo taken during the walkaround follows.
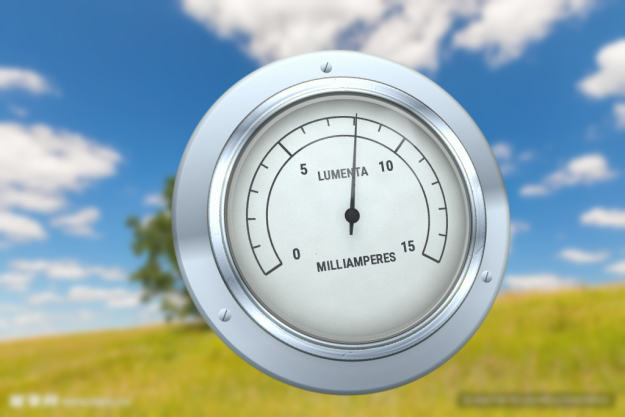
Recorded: value=8 unit=mA
